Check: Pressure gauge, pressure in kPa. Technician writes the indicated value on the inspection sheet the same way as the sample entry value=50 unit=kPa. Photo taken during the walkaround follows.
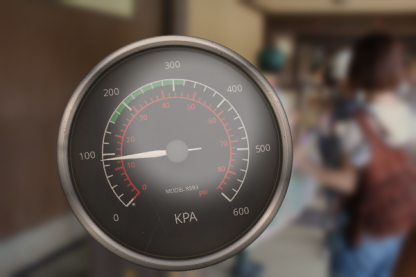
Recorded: value=90 unit=kPa
